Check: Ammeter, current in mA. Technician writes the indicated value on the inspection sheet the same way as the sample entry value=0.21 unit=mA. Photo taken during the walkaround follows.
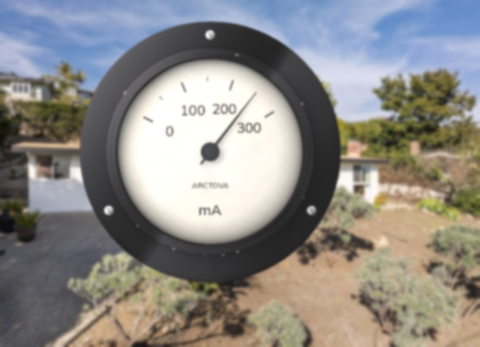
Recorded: value=250 unit=mA
